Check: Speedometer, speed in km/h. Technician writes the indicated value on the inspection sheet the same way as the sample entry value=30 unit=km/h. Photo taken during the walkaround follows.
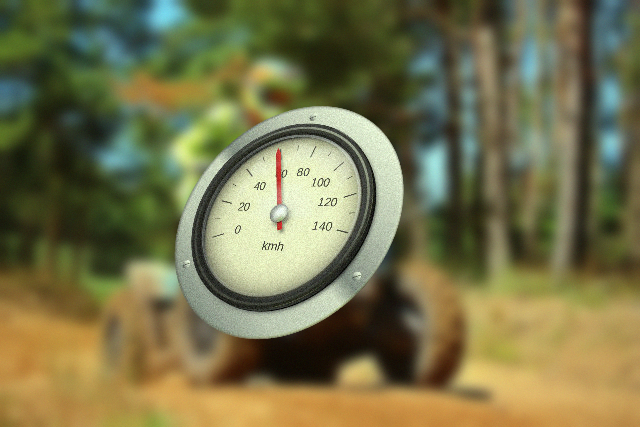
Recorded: value=60 unit=km/h
